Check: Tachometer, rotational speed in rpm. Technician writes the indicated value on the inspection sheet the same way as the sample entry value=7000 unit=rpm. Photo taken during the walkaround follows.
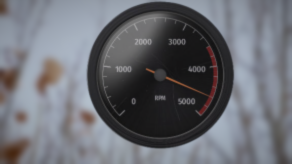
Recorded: value=4600 unit=rpm
